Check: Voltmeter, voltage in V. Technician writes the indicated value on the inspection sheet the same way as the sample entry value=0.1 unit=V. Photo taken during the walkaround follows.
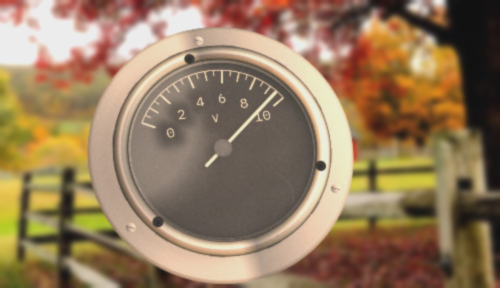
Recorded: value=9.5 unit=V
